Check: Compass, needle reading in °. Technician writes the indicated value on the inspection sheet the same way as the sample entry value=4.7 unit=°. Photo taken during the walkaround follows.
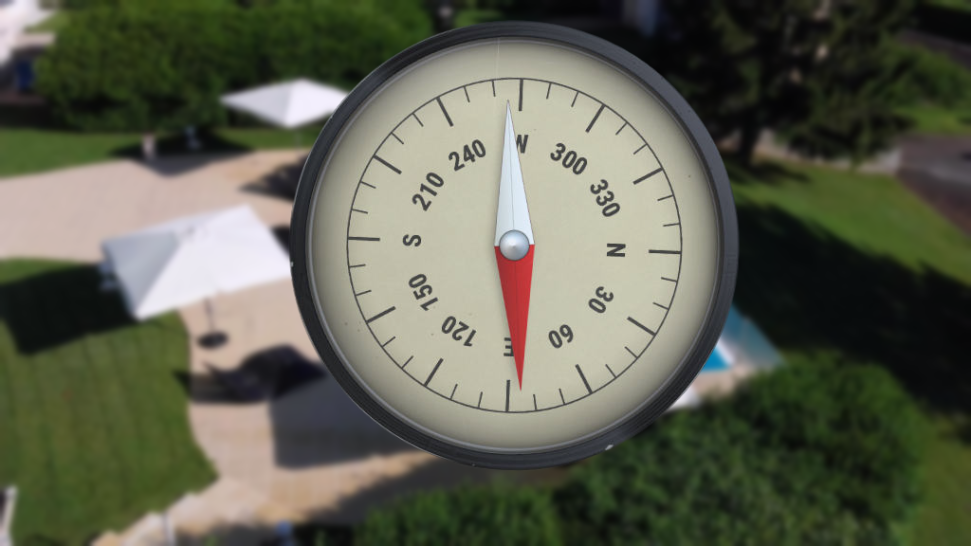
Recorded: value=85 unit=°
